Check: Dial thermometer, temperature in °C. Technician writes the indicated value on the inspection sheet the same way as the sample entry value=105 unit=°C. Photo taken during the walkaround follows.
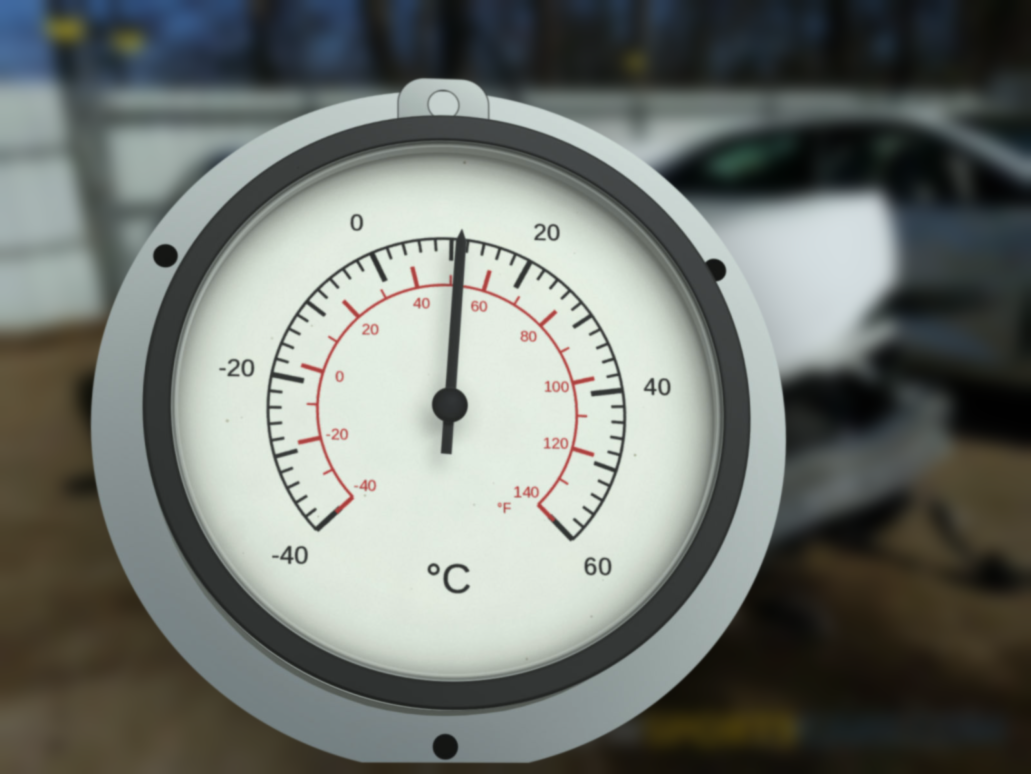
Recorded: value=11 unit=°C
